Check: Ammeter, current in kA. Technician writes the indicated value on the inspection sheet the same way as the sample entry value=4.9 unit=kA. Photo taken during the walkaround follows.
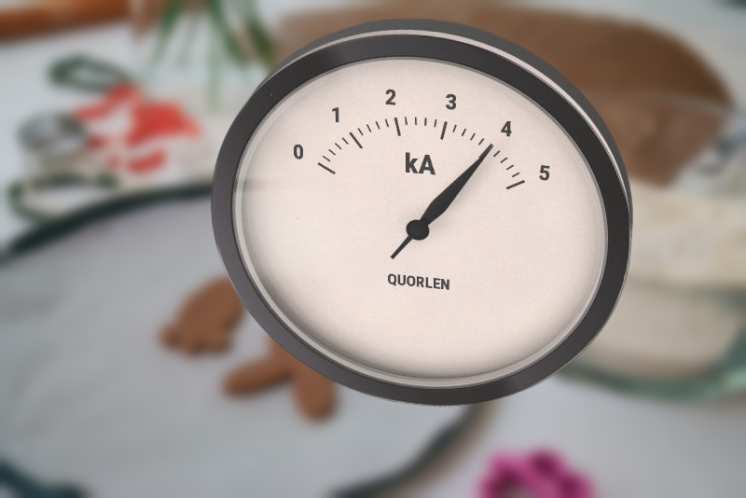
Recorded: value=4 unit=kA
